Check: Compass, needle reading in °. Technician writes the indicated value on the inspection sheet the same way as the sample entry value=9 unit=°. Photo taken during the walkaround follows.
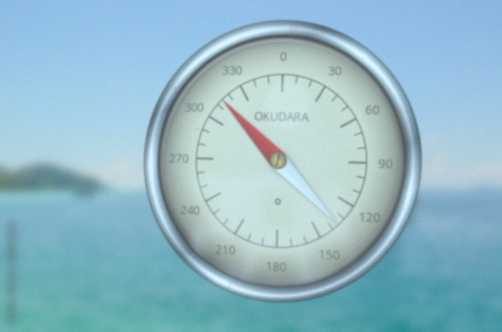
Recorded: value=315 unit=°
